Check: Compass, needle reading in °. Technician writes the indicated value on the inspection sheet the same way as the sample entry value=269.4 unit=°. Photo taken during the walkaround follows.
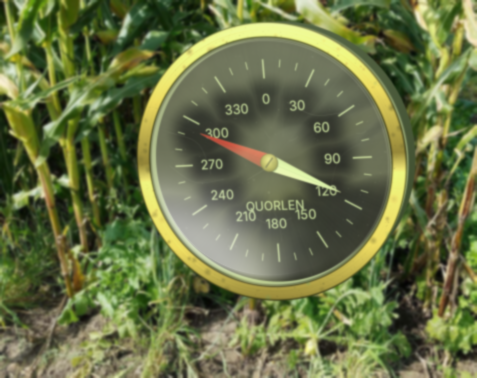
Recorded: value=295 unit=°
